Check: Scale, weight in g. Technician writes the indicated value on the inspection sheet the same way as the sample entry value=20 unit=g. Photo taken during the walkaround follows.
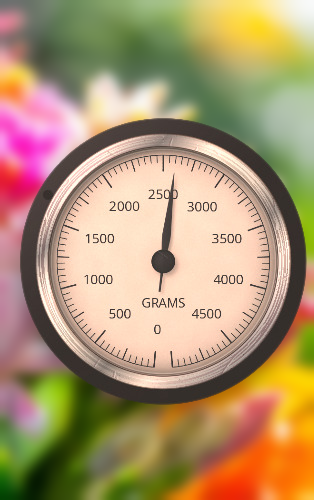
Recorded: value=2600 unit=g
